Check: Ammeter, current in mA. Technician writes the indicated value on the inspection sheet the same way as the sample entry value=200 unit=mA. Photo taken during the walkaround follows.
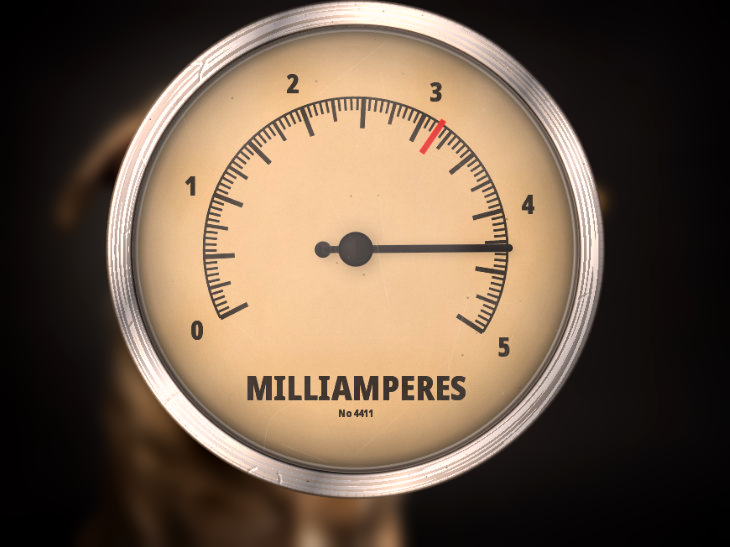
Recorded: value=4.3 unit=mA
